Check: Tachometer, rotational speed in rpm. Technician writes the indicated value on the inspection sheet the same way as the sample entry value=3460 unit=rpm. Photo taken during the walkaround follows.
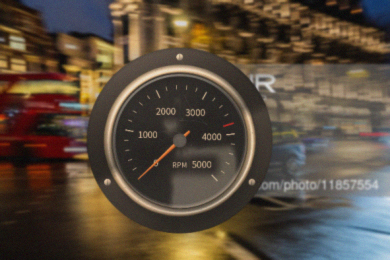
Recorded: value=0 unit=rpm
